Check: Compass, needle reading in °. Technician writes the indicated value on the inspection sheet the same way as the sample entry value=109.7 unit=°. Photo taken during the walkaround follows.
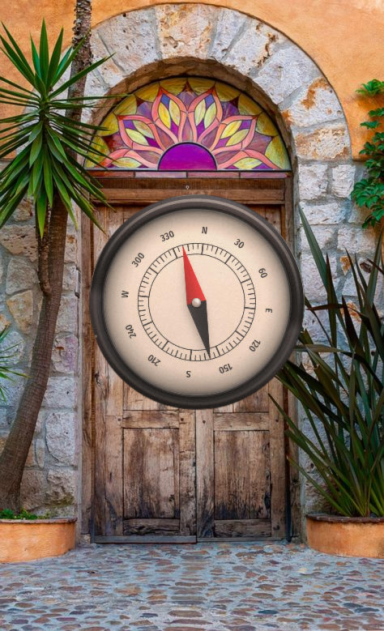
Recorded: value=340 unit=°
